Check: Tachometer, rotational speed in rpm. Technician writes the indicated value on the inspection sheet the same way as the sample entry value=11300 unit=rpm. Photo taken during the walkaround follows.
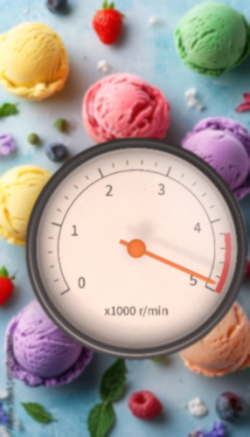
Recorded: value=4900 unit=rpm
